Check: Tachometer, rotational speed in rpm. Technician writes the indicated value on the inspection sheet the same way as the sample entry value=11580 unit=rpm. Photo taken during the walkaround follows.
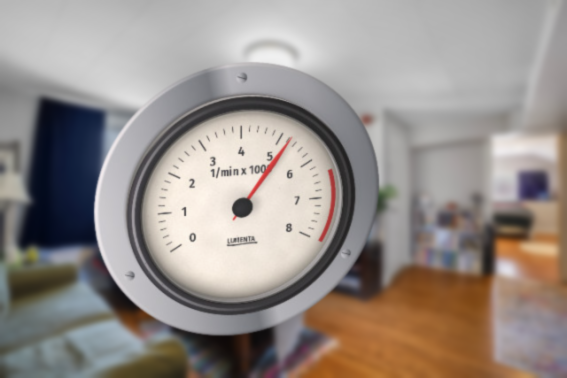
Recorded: value=5200 unit=rpm
